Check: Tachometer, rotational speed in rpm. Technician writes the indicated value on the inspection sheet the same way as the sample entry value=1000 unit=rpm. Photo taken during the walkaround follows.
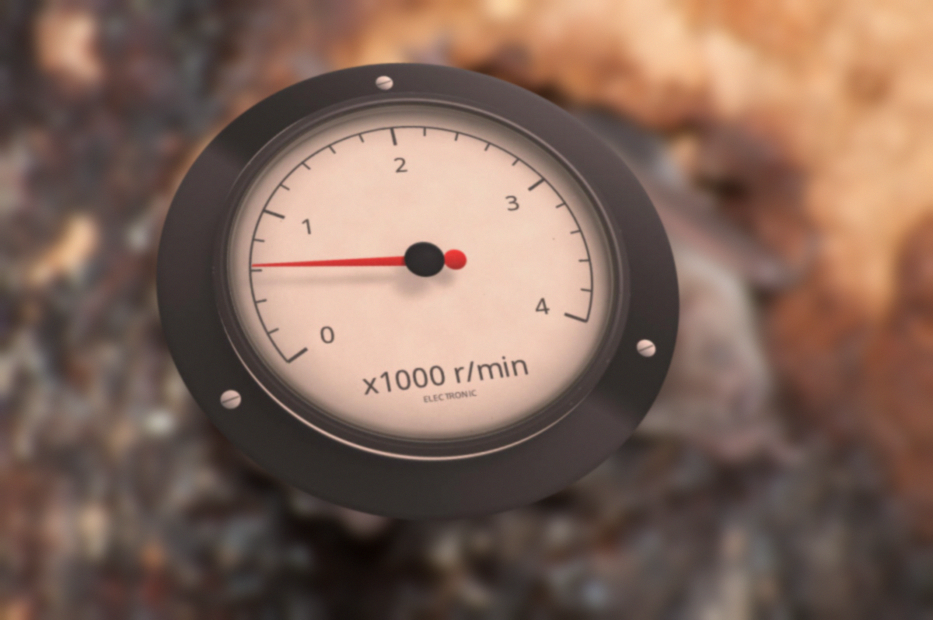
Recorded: value=600 unit=rpm
